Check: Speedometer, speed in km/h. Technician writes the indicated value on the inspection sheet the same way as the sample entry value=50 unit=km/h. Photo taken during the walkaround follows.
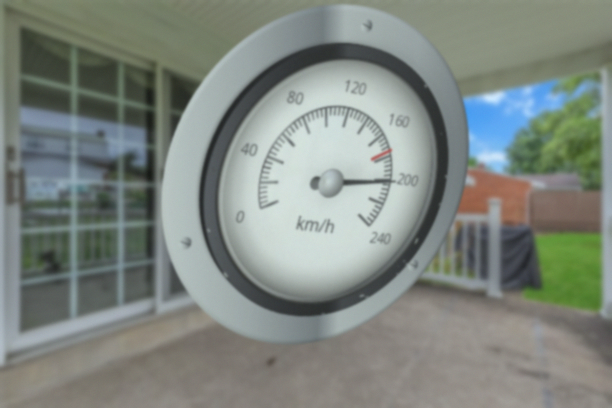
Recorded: value=200 unit=km/h
